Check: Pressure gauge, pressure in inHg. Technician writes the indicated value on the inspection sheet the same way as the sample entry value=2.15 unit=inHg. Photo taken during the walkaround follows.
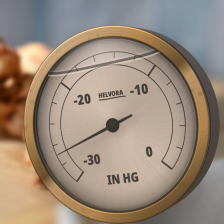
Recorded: value=-27 unit=inHg
